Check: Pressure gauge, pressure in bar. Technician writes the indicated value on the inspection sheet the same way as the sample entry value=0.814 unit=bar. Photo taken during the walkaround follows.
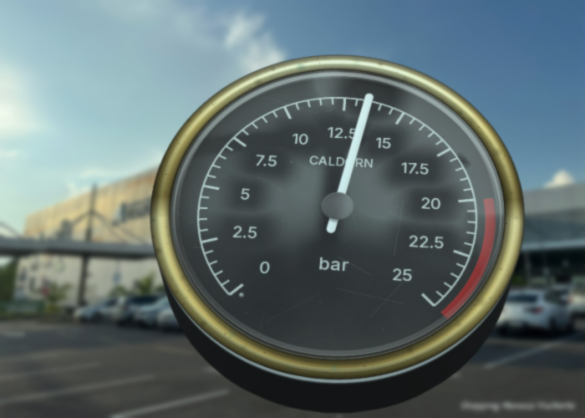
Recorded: value=13.5 unit=bar
